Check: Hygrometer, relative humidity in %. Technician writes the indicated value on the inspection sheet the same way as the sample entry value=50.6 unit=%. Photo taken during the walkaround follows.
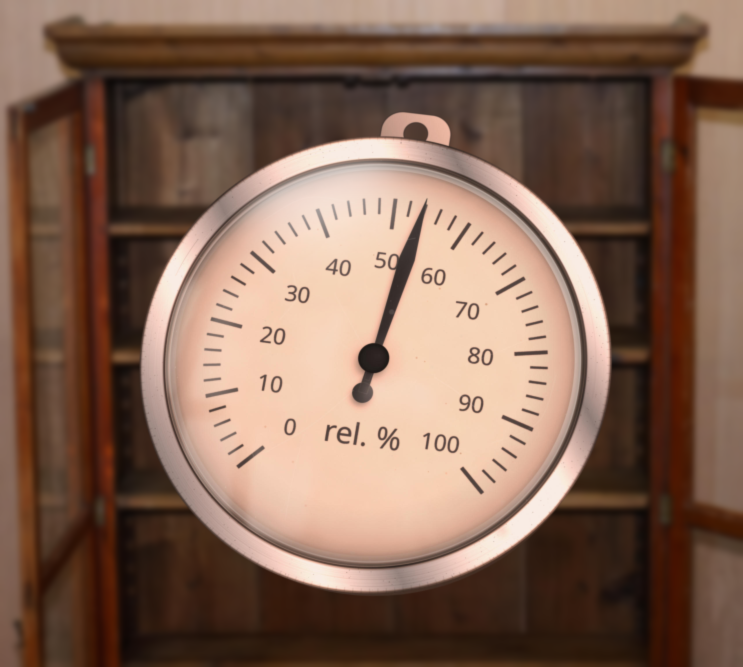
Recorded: value=54 unit=%
